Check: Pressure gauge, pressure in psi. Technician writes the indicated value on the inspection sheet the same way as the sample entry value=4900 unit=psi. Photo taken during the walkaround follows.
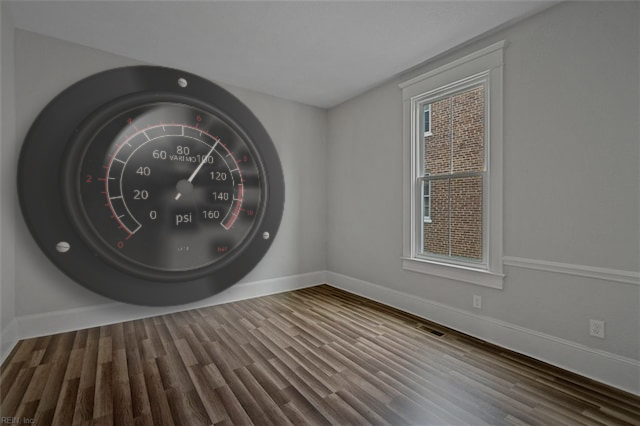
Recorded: value=100 unit=psi
